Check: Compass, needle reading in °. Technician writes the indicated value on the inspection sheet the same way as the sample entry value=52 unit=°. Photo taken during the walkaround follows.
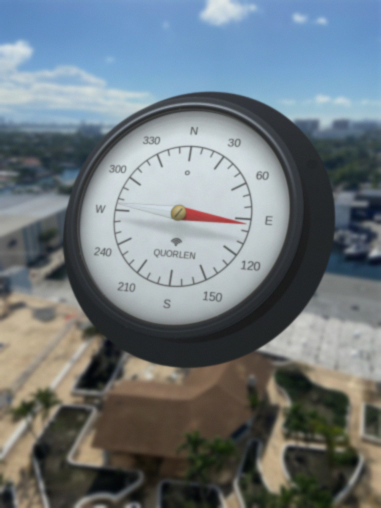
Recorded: value=95 unit=°
